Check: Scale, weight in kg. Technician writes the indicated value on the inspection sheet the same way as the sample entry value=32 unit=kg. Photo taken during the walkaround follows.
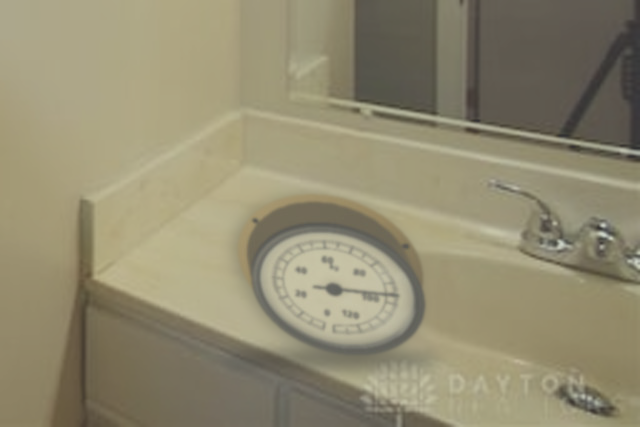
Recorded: value=95 unit=kg
